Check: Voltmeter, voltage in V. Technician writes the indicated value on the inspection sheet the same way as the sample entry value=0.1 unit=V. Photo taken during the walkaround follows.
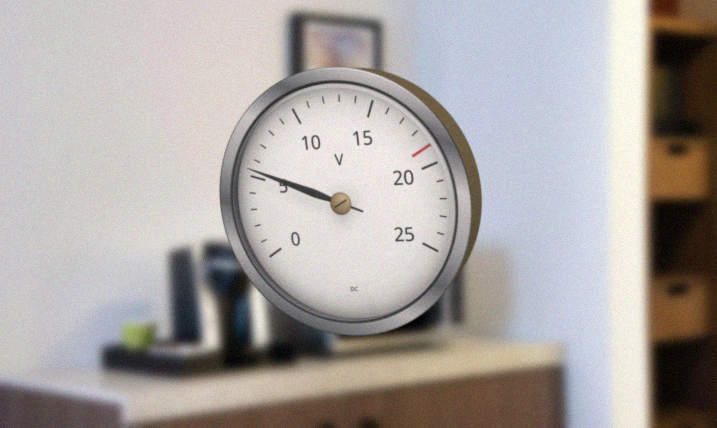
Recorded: value=5.5 unit=V
